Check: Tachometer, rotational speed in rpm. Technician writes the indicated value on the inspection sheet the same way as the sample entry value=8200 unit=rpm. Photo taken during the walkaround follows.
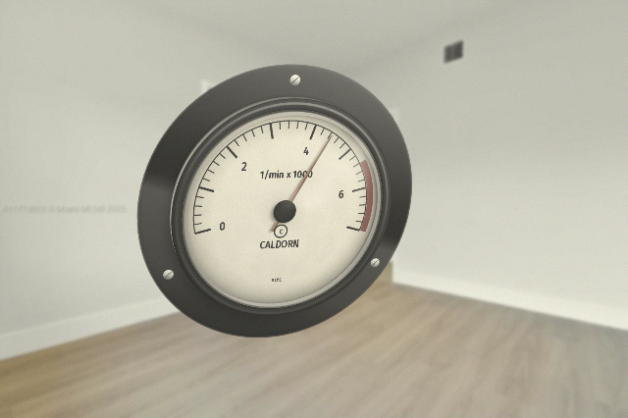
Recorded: value=4400 unit=rpm
